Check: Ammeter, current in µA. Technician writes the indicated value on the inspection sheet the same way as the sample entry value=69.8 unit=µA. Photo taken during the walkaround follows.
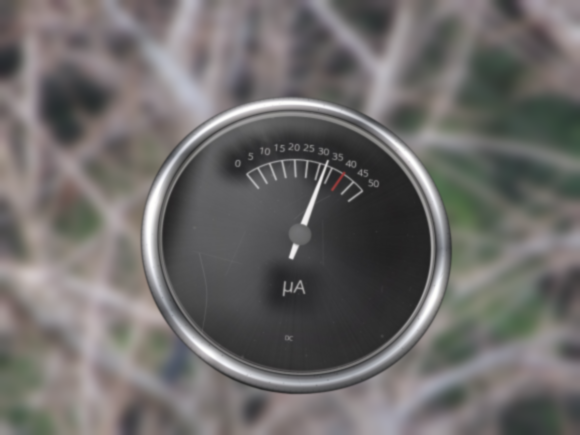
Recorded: value=32.5 unit=µA
